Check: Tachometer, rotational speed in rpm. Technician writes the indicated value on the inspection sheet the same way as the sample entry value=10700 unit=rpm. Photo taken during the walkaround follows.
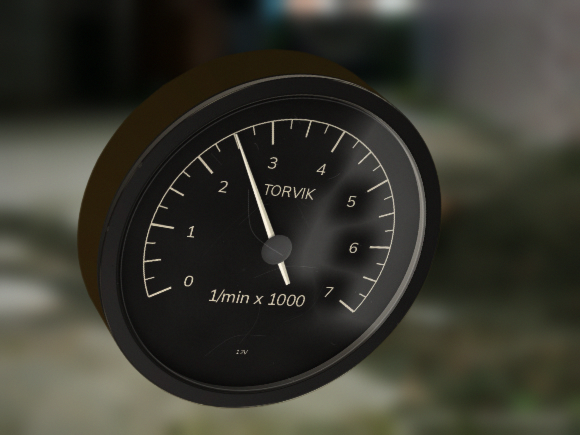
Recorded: value=2500 unit=rpm
